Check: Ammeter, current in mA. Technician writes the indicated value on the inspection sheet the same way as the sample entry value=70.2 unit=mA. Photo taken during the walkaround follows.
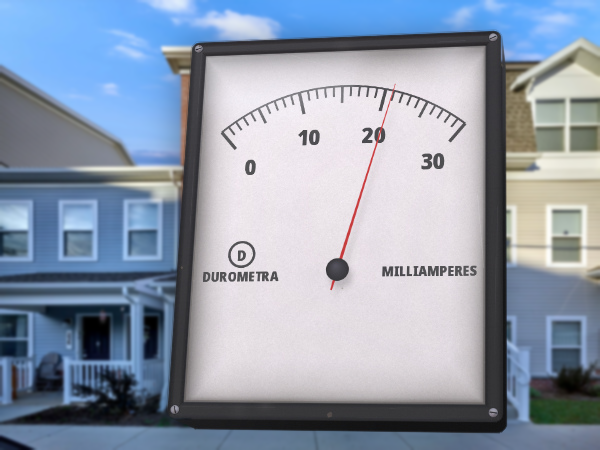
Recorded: value=21 unit=mA
